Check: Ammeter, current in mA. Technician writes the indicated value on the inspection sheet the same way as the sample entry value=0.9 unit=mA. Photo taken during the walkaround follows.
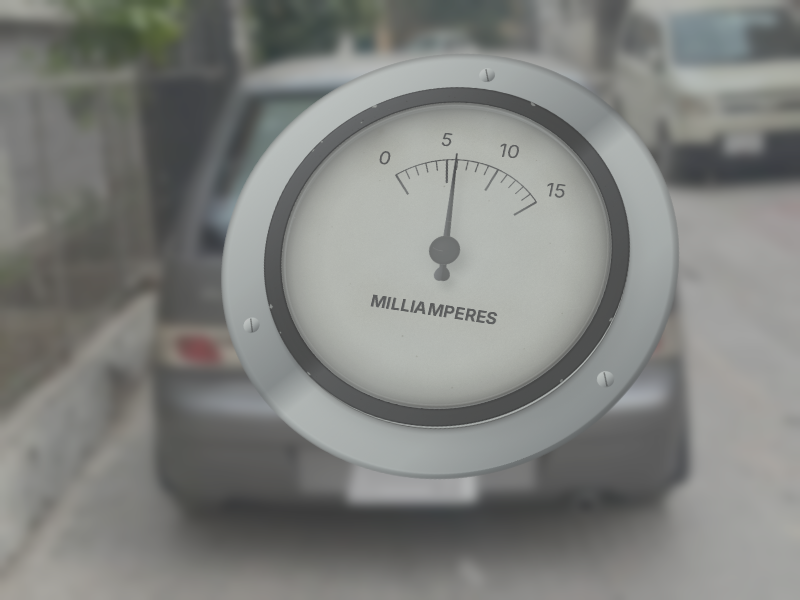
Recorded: value=6 unit=mA
